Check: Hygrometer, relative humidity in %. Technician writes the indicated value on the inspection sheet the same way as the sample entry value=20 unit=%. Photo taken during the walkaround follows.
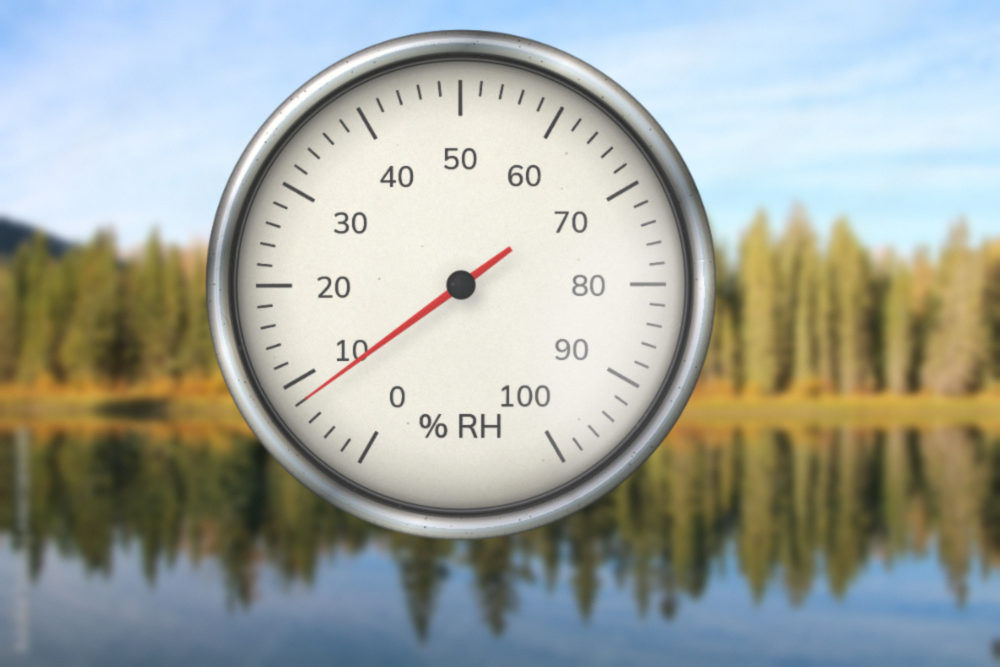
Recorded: value=8 unit=%
